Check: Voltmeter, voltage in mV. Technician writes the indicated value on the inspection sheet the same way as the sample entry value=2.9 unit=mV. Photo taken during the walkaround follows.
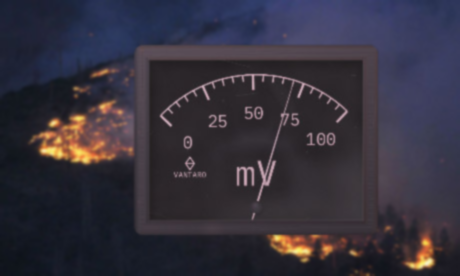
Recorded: value=70 unit=mV
